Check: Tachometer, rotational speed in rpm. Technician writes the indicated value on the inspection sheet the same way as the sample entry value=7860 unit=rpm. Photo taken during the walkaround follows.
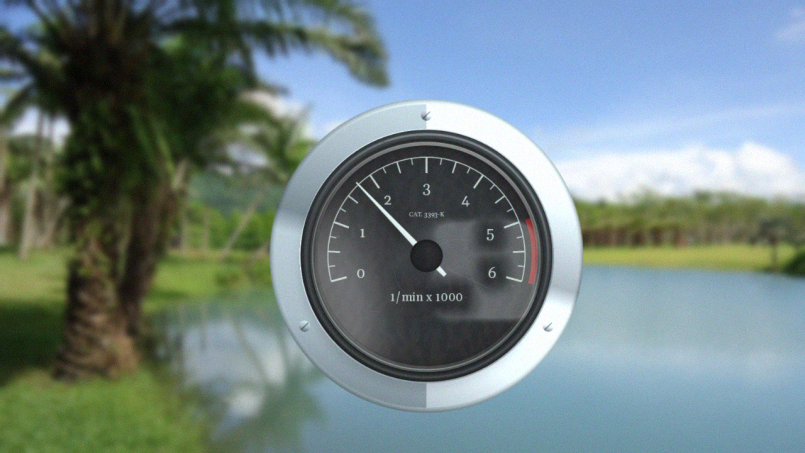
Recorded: value=1750 unit=rpm
